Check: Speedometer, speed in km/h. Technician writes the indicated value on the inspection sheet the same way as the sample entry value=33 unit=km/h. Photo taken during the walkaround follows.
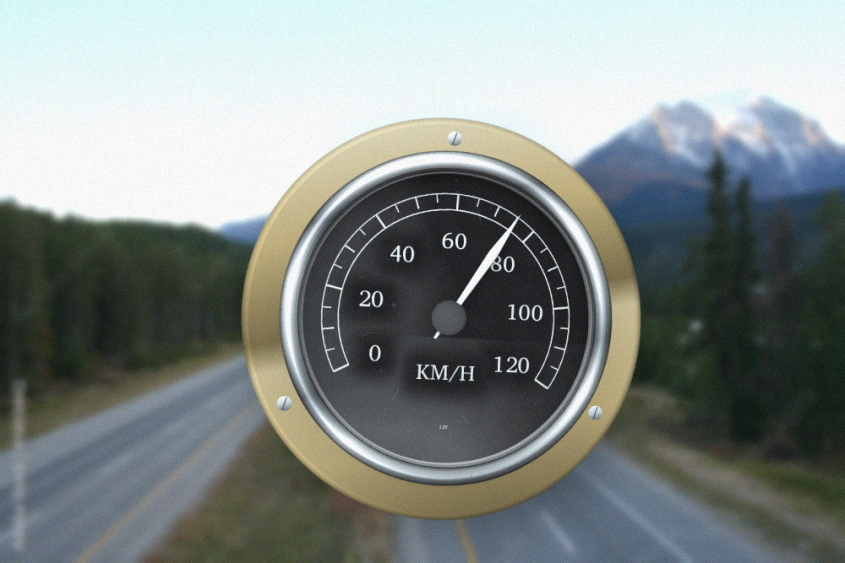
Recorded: value=75 unit=km/h
